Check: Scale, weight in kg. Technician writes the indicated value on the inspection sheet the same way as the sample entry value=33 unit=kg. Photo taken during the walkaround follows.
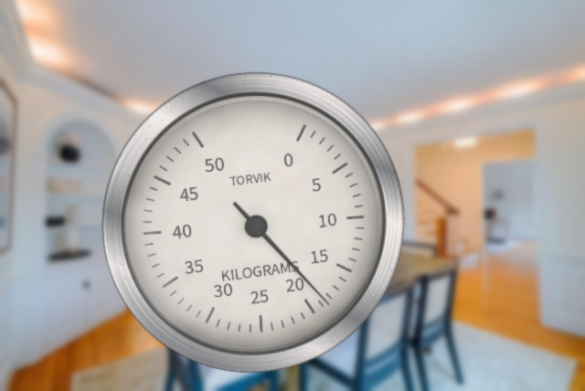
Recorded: value=18.5 unit=kg
